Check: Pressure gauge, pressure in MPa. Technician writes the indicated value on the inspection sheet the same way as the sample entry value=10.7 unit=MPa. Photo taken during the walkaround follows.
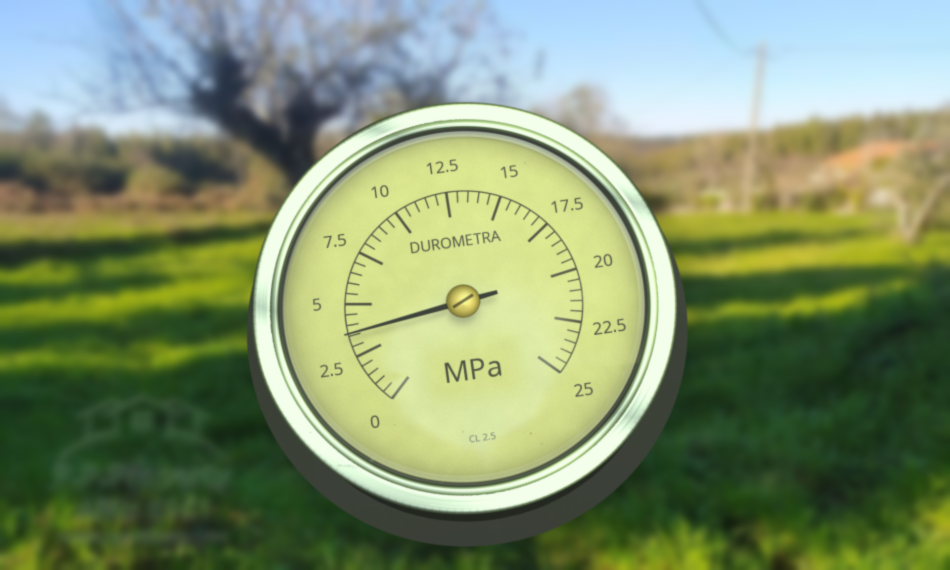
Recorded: value=3.5 unit=MPa
